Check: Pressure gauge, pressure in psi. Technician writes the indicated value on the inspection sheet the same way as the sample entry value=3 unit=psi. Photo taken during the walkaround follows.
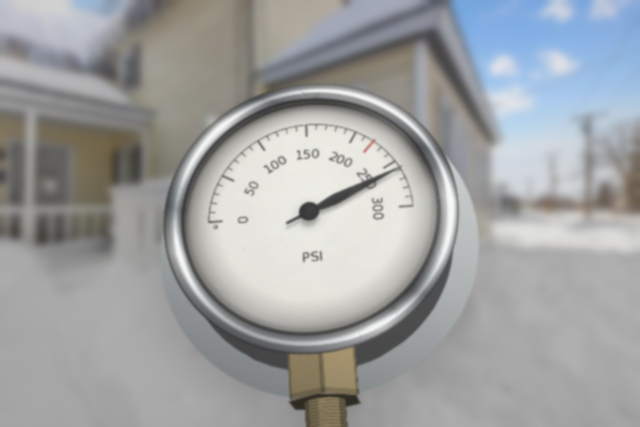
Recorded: value=260 unit=psi
